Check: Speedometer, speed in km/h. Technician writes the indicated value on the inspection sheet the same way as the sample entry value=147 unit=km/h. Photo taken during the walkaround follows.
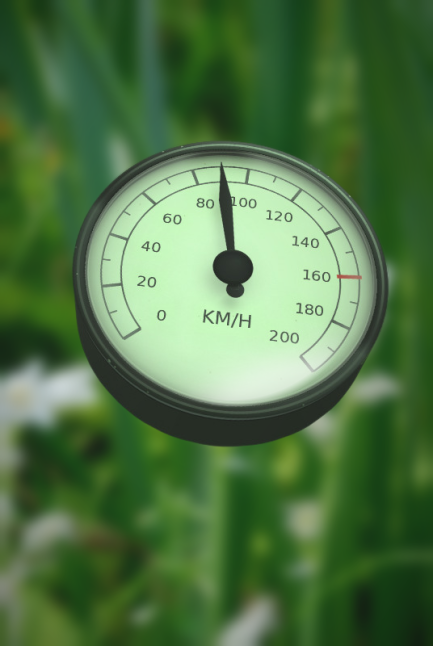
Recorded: value=90 unit=km/h
